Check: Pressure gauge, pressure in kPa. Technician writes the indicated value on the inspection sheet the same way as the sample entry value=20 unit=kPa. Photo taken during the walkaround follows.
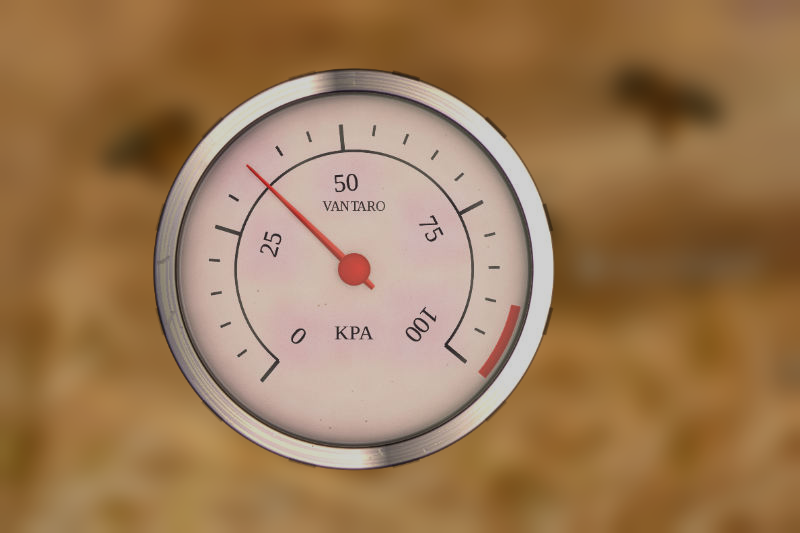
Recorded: value=35 unit=kPa
